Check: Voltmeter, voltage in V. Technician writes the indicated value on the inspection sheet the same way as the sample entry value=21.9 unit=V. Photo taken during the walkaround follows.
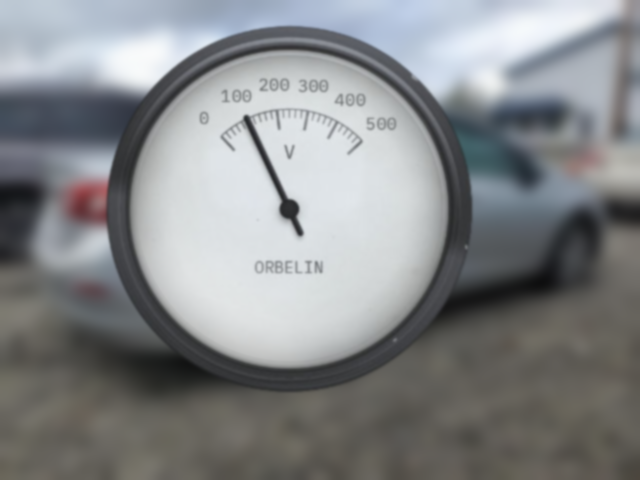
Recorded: value=100 unit=V
